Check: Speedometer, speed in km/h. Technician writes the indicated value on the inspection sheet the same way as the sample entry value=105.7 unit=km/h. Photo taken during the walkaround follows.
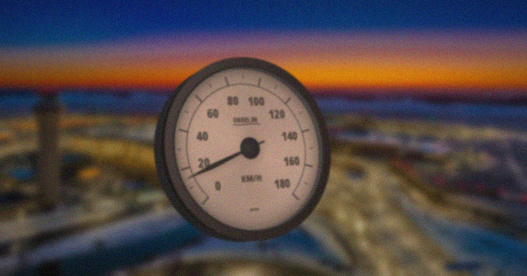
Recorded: value=15 unit=km/h
